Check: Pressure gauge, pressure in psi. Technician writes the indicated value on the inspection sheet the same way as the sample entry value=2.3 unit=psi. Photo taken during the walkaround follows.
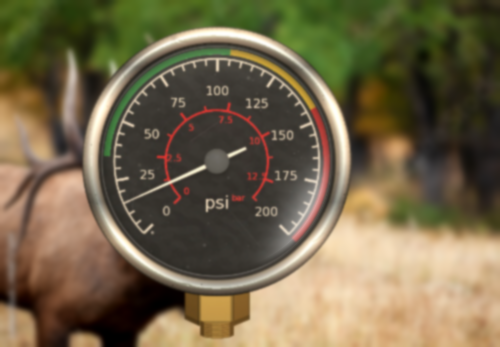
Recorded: value=15 unit=psi
